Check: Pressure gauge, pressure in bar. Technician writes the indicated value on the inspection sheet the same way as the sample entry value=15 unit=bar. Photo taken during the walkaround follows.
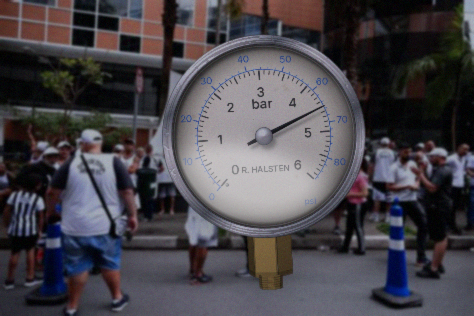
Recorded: value=4.5 unit=bar
